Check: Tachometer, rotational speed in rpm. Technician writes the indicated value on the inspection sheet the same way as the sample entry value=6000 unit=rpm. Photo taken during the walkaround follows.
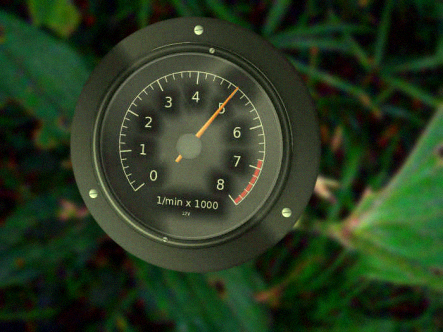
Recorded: value=5000 unit=rpm
